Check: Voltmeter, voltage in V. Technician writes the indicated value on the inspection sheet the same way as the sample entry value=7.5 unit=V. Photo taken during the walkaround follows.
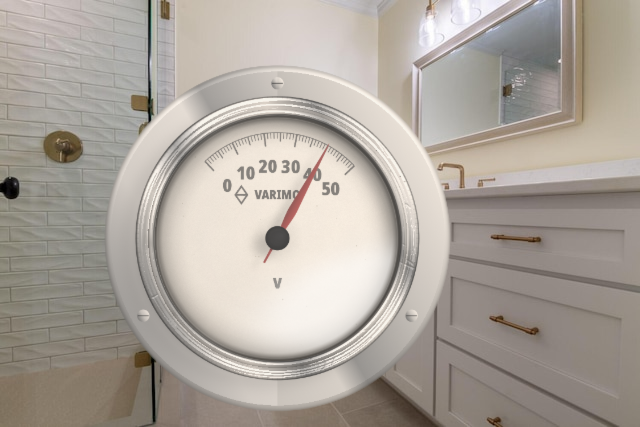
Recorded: value=40 unit=V
